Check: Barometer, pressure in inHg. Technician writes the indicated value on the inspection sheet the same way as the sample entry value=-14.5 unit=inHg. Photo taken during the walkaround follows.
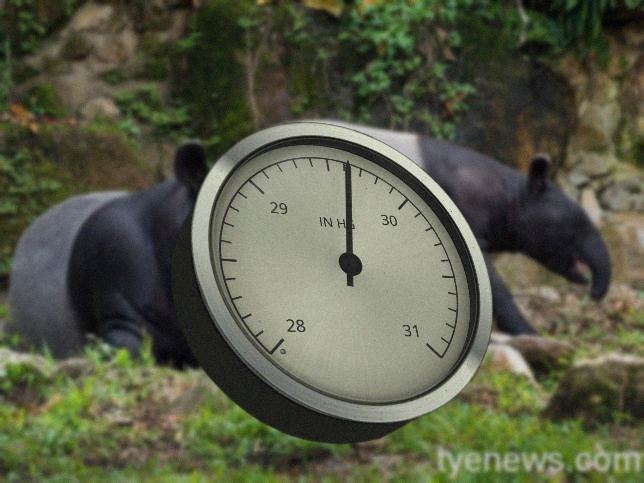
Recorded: value=29.6 unit=inHg
